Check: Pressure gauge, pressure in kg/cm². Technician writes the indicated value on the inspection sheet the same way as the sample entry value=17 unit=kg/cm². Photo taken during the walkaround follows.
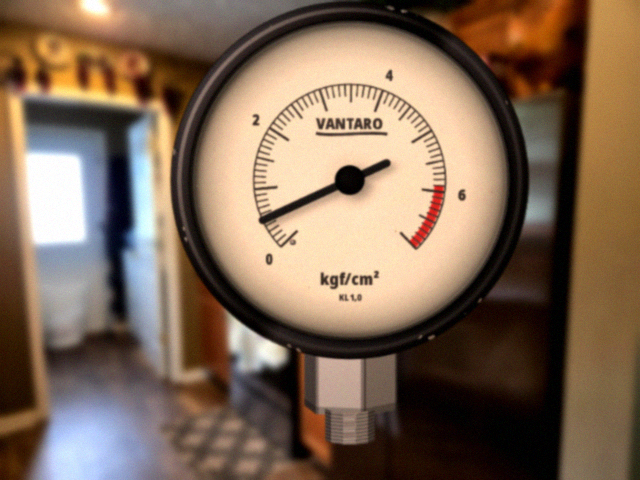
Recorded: value=0.5 unit=kg/cm²
